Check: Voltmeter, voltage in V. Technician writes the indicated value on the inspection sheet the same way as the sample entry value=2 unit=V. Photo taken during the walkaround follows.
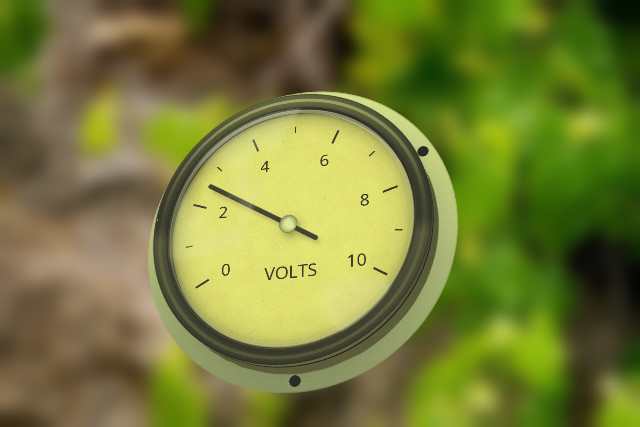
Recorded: value=2.5 unit=V
